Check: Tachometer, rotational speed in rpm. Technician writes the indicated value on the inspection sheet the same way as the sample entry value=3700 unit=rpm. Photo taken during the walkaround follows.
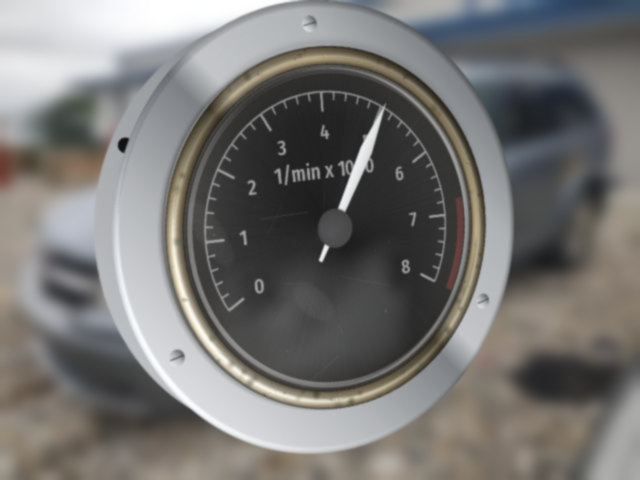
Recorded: value=5000 unit=rpm
